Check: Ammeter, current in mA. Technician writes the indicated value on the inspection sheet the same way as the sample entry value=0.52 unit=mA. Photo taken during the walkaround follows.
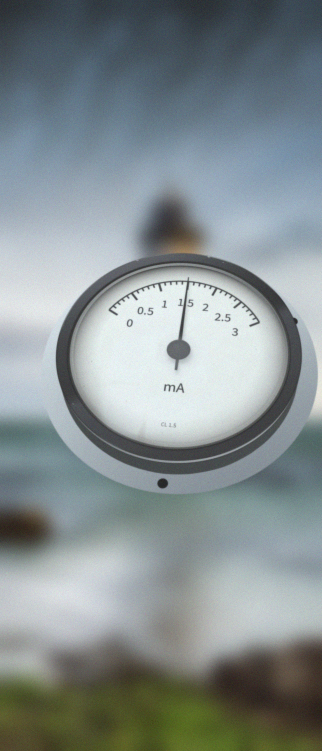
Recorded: value=1.5 unit=mA
